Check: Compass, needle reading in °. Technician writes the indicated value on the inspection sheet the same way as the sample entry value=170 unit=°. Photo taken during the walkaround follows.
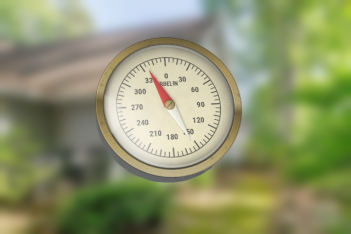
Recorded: value=335 unit=°
